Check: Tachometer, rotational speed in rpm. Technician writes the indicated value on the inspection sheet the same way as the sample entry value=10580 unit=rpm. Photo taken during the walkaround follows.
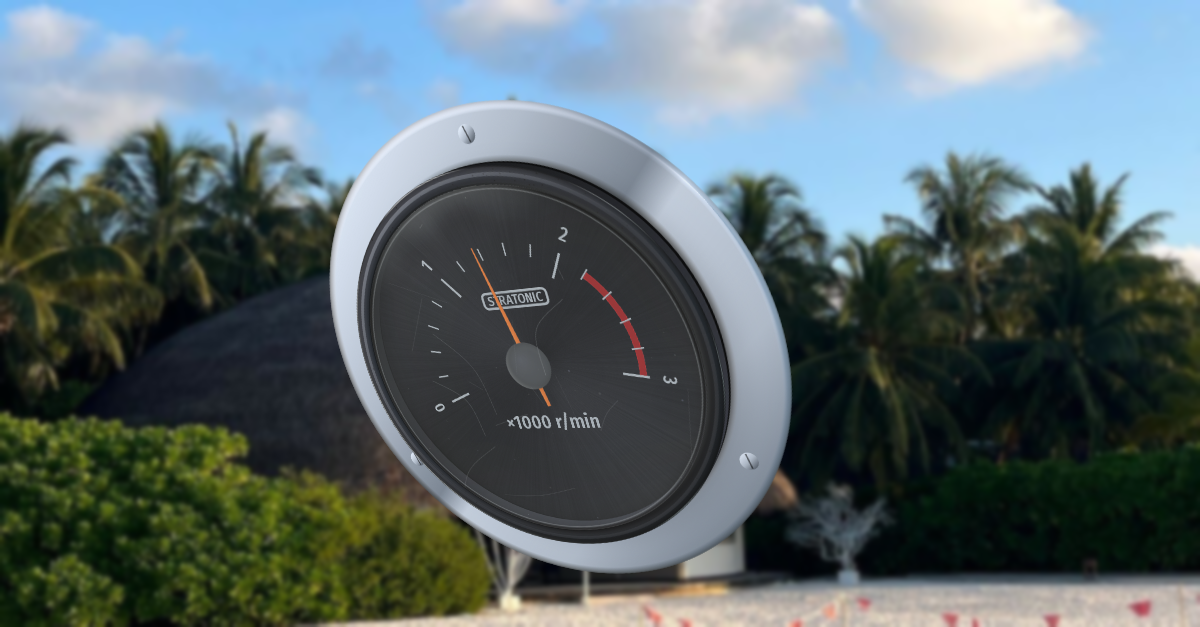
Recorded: value=1400 unit=rpm
